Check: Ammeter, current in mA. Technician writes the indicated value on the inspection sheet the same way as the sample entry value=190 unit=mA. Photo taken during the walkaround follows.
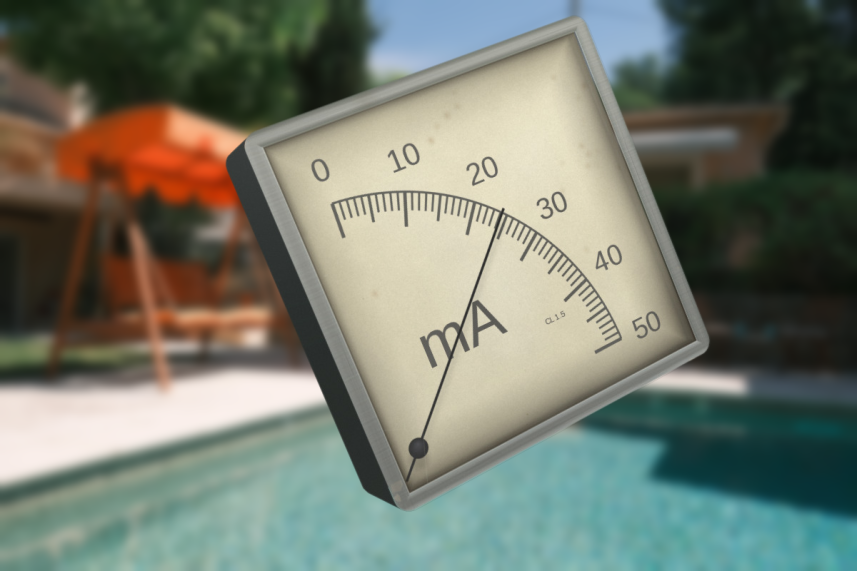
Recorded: value=24 unit=mA
